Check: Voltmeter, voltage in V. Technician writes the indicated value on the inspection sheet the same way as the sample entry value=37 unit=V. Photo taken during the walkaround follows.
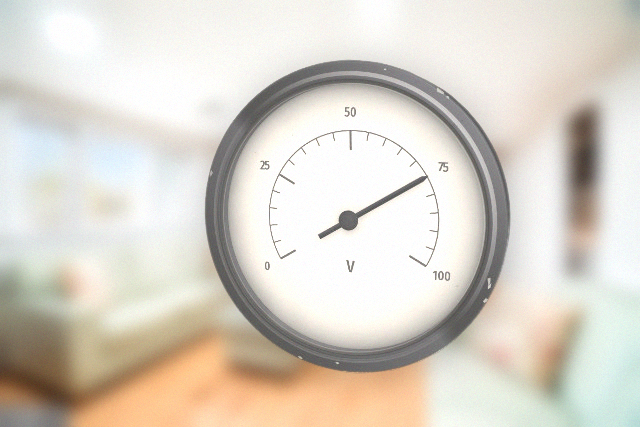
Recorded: value=75 unit=V
